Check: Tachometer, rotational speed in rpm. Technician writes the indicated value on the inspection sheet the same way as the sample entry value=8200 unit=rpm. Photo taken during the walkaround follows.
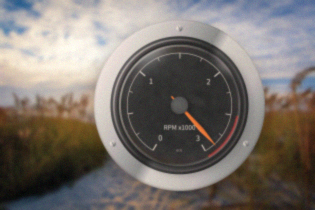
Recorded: value=2875 unit=rpm
